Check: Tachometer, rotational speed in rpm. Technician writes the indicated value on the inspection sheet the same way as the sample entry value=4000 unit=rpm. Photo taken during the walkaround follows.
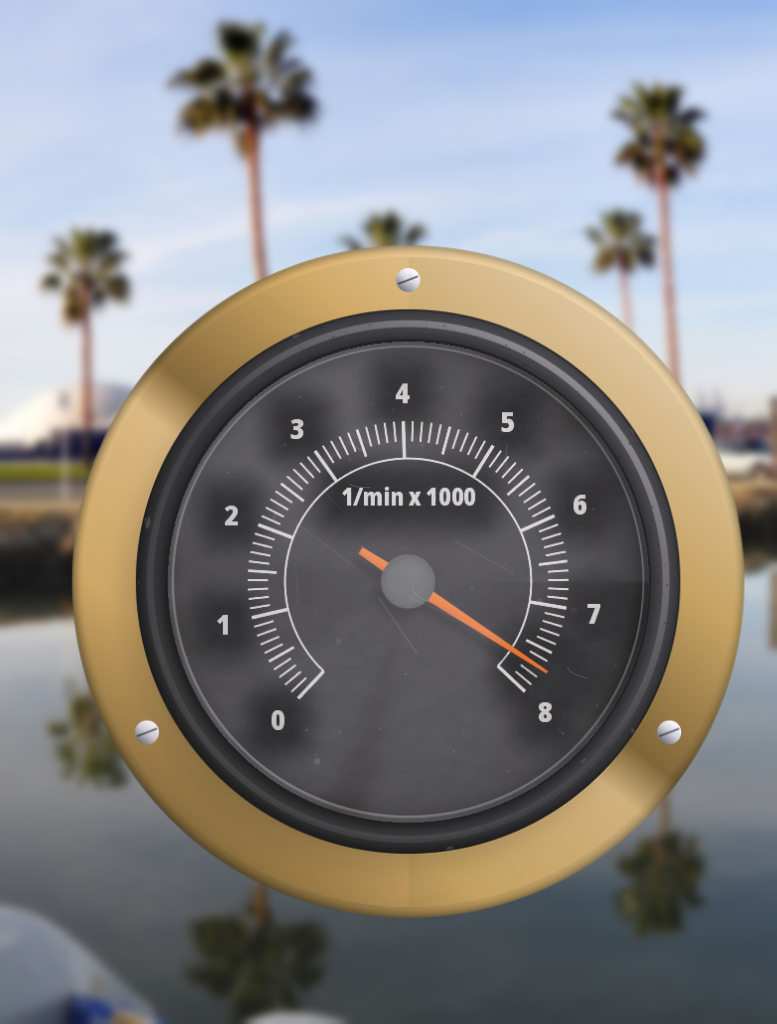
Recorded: value=7700 unit=rpm
